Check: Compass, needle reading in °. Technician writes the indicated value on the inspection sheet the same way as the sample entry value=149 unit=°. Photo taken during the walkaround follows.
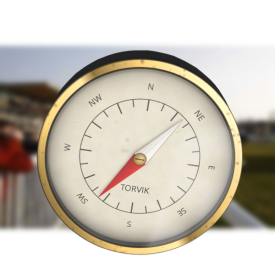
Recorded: value=217.5 unit=°
